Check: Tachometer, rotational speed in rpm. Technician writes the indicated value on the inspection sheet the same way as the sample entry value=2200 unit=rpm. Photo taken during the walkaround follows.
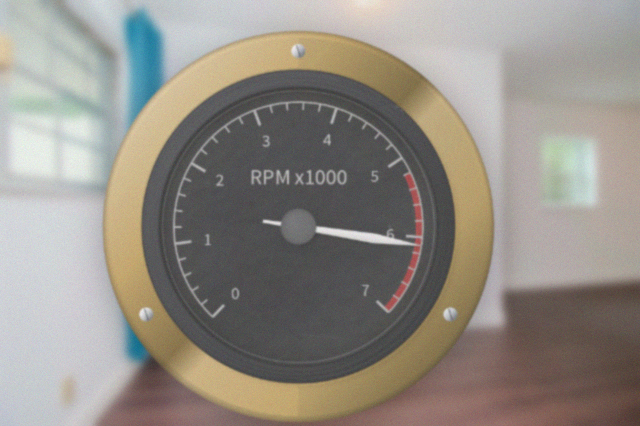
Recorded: value=6100 unit=rpm
